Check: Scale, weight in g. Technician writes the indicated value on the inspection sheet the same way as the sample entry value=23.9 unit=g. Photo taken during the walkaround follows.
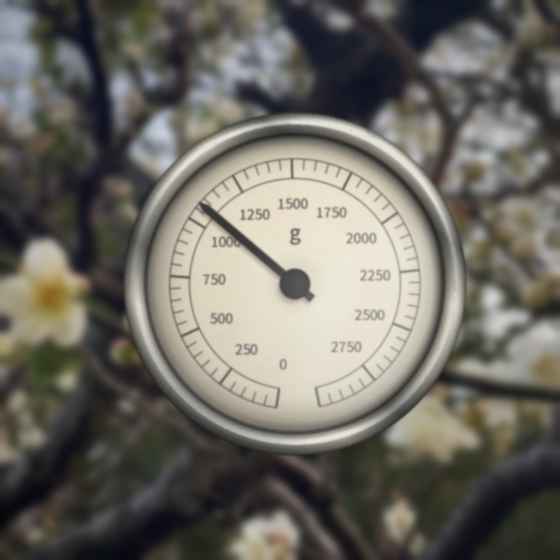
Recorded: value=1075 unit=g
